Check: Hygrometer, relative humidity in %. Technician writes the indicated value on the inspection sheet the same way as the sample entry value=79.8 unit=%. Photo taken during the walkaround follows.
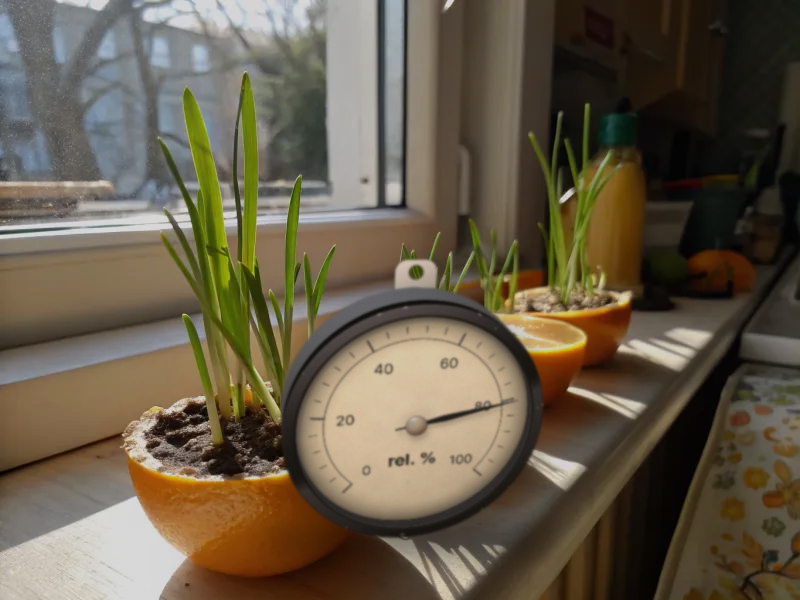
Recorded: value=80 unit=%
